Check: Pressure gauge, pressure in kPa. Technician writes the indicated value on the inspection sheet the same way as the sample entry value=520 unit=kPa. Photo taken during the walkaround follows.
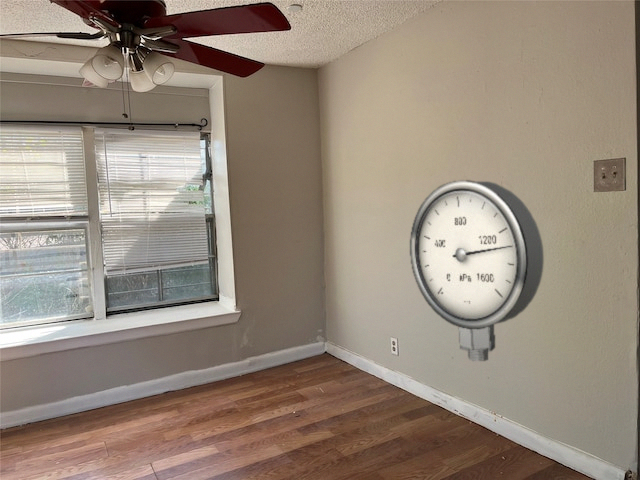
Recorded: value=1300 unit=kPa
